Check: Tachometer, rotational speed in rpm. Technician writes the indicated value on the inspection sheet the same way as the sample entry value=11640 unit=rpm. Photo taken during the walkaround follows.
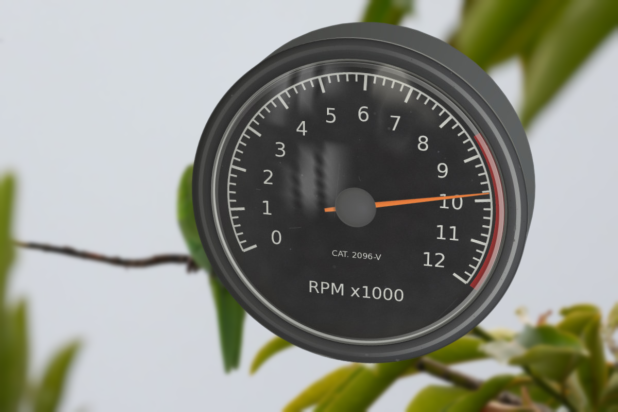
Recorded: value=9800 unit=rpm
